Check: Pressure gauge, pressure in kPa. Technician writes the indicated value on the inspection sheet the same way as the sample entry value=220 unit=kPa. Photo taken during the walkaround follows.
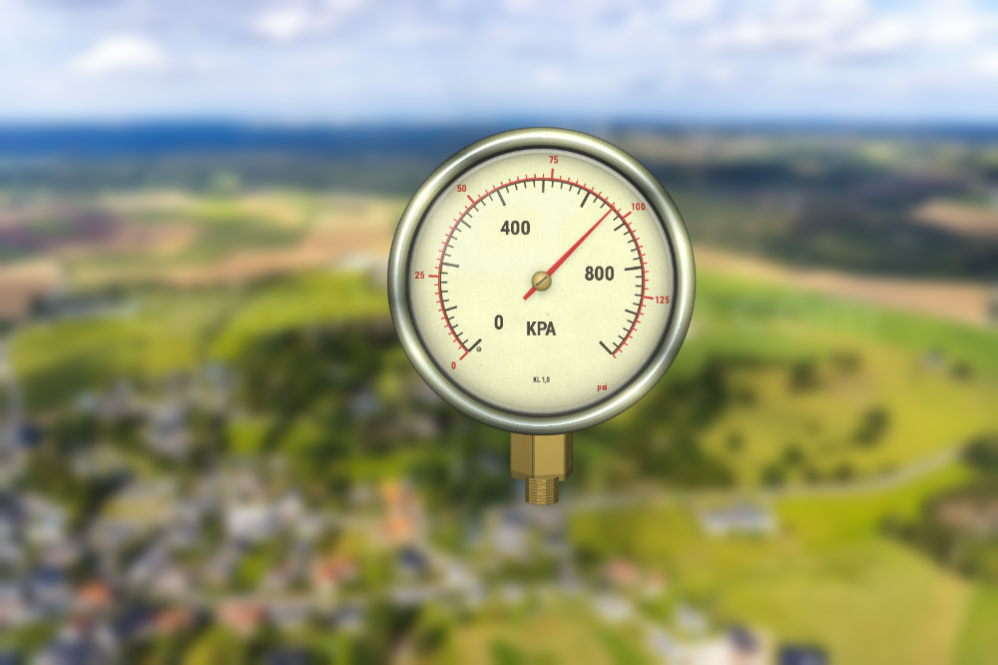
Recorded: value=660 unit=kPa
